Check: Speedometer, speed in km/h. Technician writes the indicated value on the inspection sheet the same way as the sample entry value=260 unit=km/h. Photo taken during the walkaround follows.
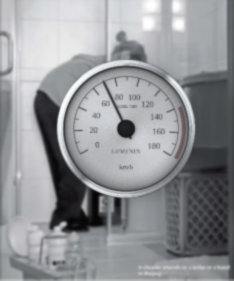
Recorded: value=70 unit=km/h
